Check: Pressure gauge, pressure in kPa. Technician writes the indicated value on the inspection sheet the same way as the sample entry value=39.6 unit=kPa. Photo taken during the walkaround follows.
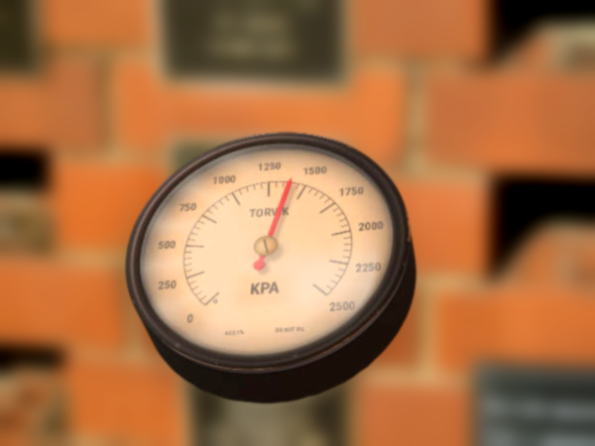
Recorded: value=1400 unit=kPa
